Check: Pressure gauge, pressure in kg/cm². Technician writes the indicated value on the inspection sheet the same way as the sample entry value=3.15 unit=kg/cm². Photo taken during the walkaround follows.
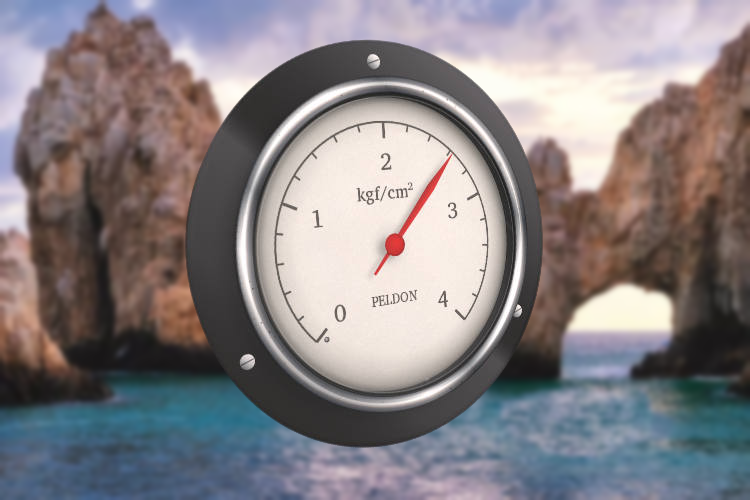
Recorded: value=2.6 unit=kg/cm²
